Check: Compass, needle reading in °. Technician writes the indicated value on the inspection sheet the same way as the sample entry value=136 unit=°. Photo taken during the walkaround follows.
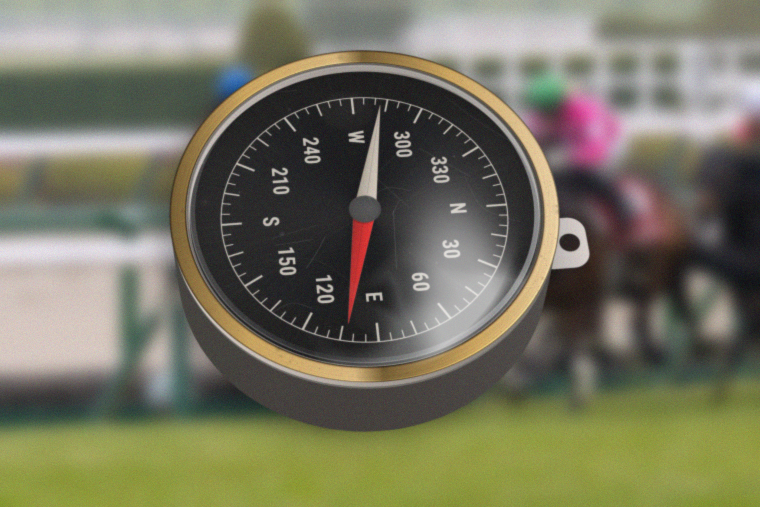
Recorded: value=102.5 unit=°
